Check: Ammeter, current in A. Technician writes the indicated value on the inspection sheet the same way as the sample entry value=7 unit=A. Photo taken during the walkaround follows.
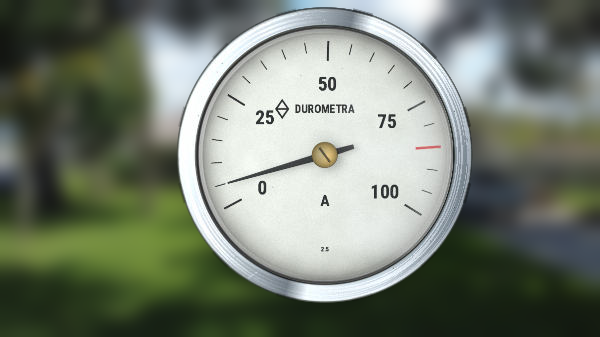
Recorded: value=5 unit=A
